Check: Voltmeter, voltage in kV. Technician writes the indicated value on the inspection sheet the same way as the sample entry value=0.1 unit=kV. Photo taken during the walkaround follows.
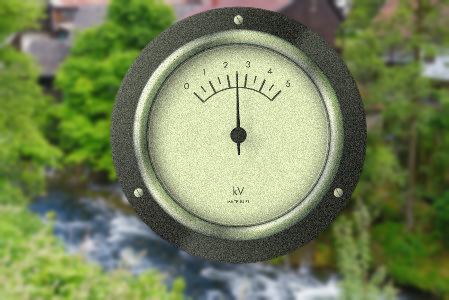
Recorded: value=2.5 unit=kV
